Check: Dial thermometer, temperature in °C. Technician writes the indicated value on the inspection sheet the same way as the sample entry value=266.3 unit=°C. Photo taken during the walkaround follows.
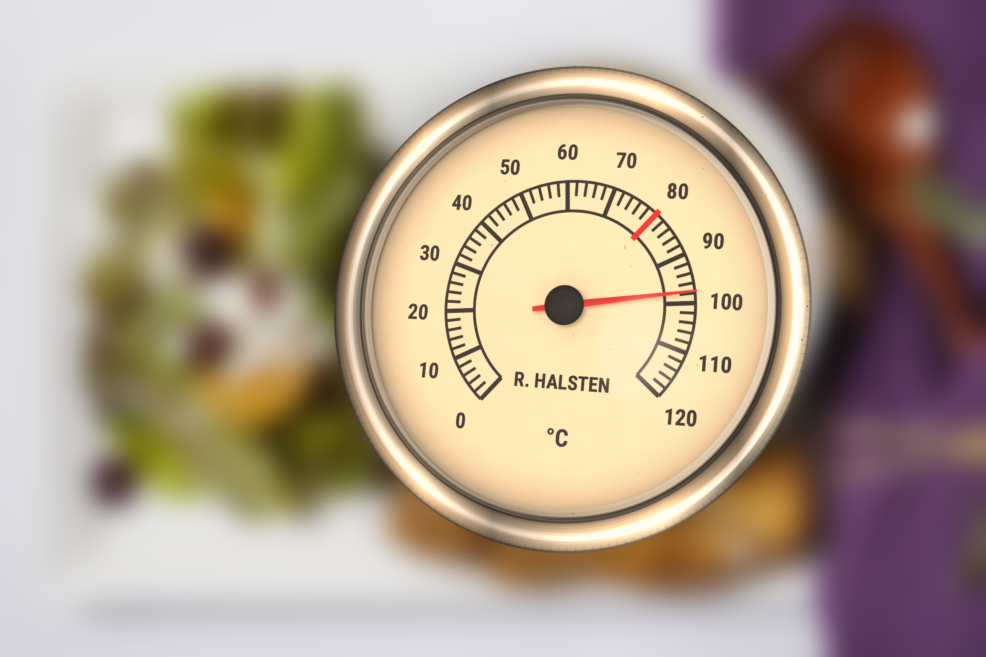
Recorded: value=98 unit=°C
